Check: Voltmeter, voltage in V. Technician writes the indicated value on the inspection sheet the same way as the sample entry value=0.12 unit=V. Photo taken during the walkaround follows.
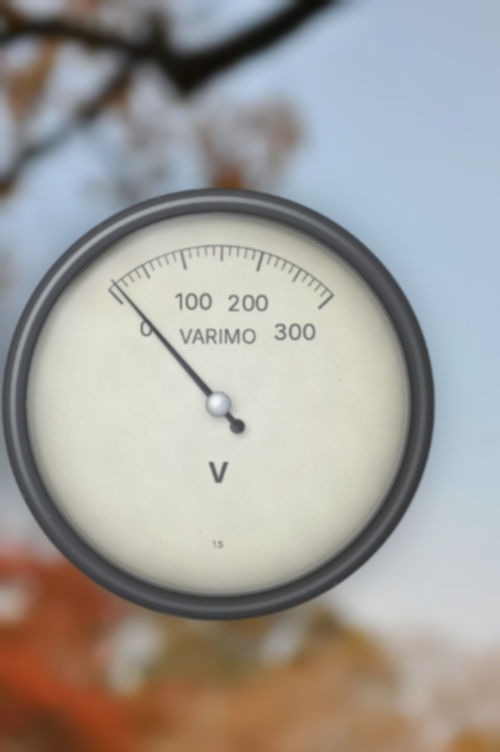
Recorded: value=10 unit=V
